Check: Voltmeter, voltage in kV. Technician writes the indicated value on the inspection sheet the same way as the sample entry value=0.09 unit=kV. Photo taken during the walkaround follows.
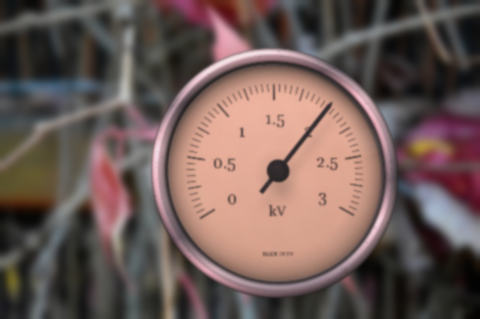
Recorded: value=2 unit=kV
